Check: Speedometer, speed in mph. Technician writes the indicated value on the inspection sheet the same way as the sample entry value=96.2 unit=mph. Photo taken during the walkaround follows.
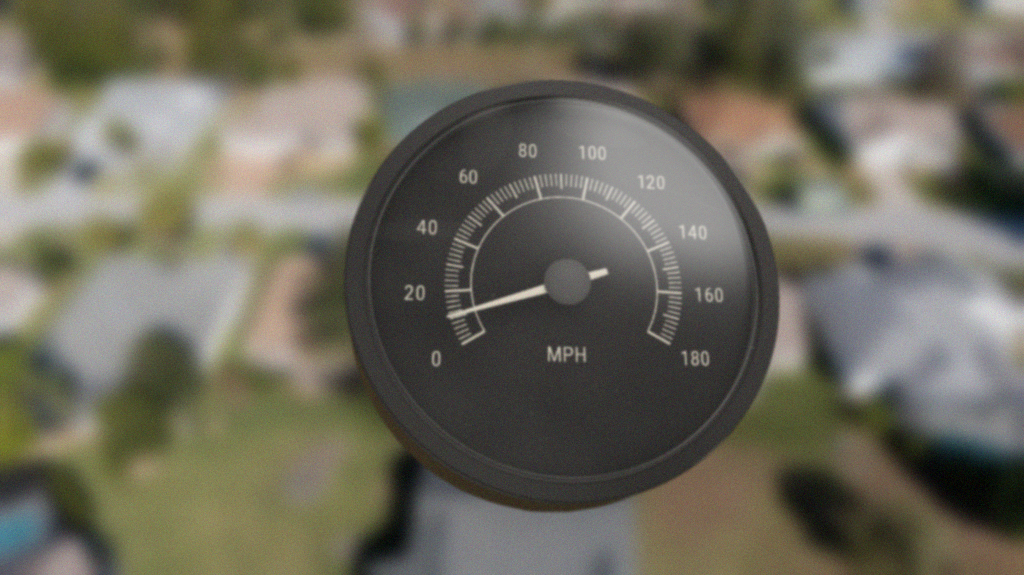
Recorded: value=10 unit=mph
